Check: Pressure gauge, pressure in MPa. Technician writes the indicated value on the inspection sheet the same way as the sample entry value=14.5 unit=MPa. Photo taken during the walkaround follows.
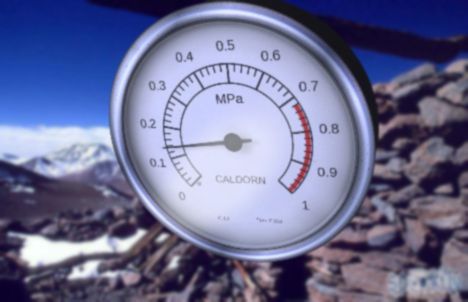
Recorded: value=0.14 unit=MPa
